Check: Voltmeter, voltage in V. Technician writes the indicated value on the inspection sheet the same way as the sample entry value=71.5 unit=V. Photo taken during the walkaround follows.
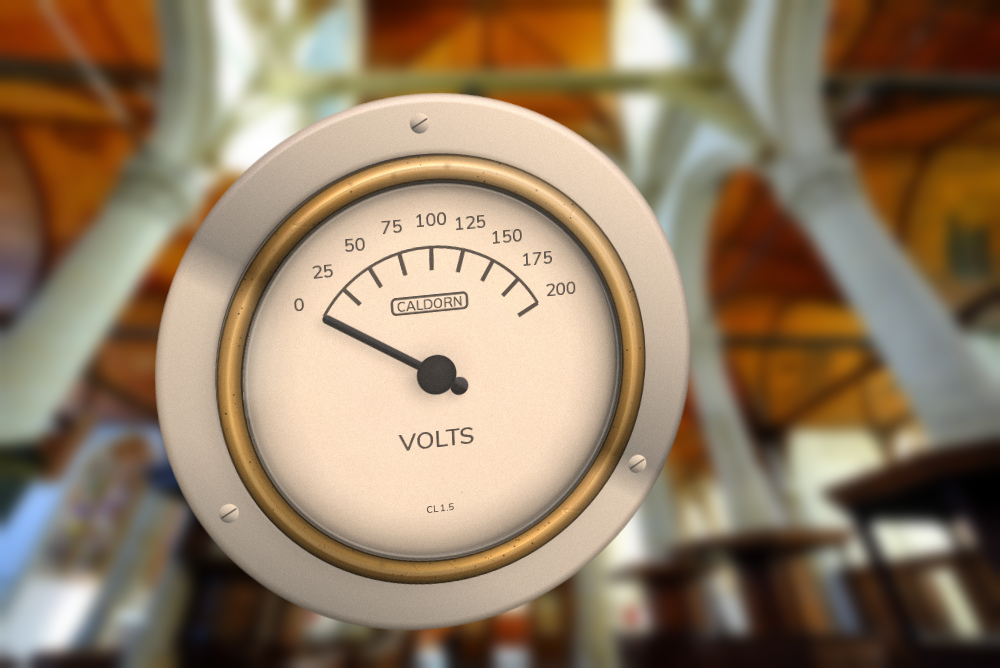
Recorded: value=0 unit=V
